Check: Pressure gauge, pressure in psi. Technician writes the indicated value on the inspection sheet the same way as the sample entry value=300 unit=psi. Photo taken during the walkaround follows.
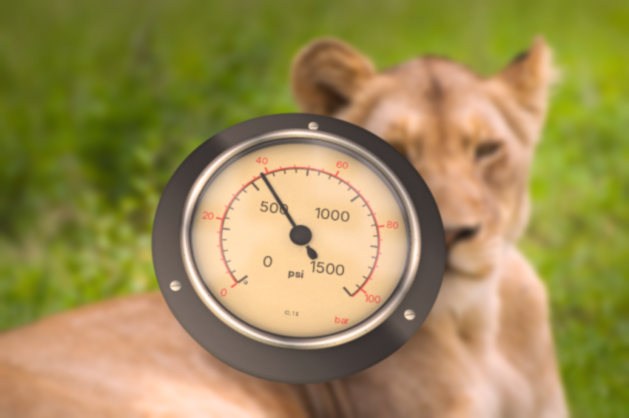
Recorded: value=550 unit=psi
